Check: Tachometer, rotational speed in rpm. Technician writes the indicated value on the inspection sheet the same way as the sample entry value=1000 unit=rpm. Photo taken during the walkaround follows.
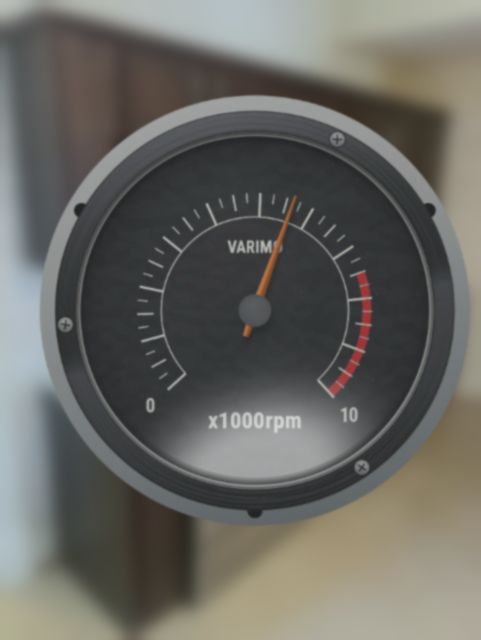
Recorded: value=5625 unit=rpm
